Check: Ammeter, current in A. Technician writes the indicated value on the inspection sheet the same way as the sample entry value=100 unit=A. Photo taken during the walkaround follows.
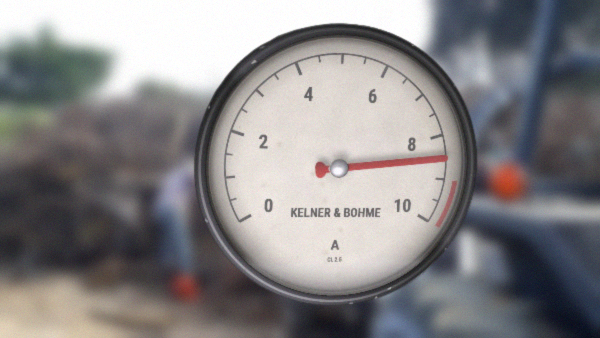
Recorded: value=8.5 unit=A
